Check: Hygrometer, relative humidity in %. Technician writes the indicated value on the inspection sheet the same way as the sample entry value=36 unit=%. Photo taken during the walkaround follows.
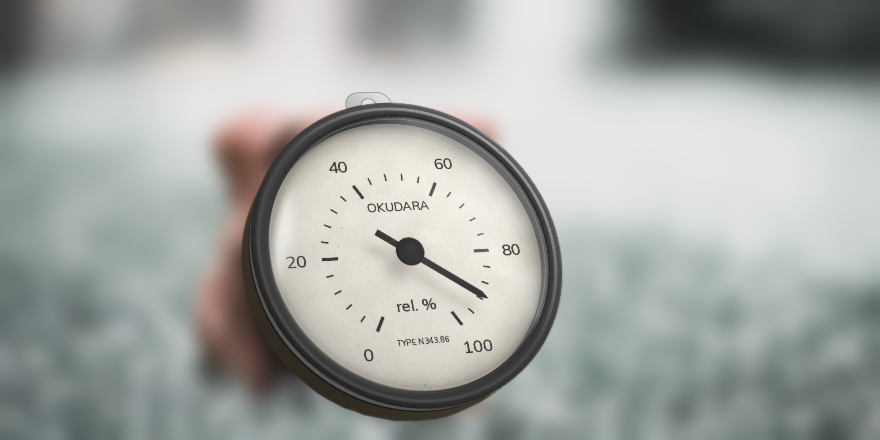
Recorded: value=92 unit=%
